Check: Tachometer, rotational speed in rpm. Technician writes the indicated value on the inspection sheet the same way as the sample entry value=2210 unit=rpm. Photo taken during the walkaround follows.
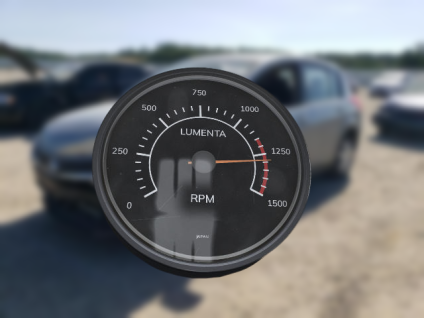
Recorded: value=1300 unit=rpm
